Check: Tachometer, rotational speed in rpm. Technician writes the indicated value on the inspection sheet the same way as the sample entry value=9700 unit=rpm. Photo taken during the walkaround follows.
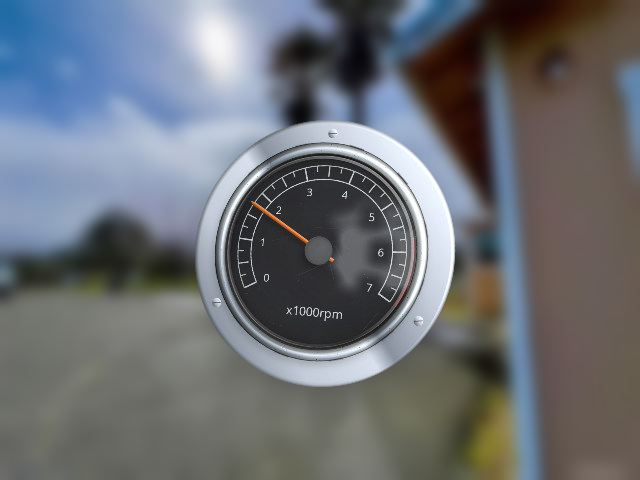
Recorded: value=1750 unit=rpm
